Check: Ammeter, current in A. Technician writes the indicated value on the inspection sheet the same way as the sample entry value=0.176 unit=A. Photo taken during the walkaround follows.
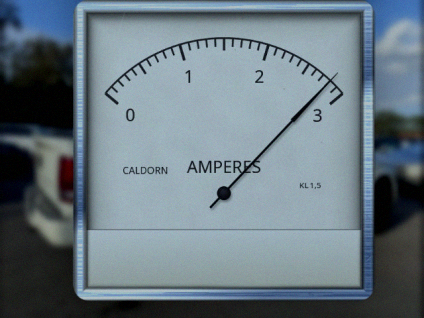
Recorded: value=2.8 unit=A
